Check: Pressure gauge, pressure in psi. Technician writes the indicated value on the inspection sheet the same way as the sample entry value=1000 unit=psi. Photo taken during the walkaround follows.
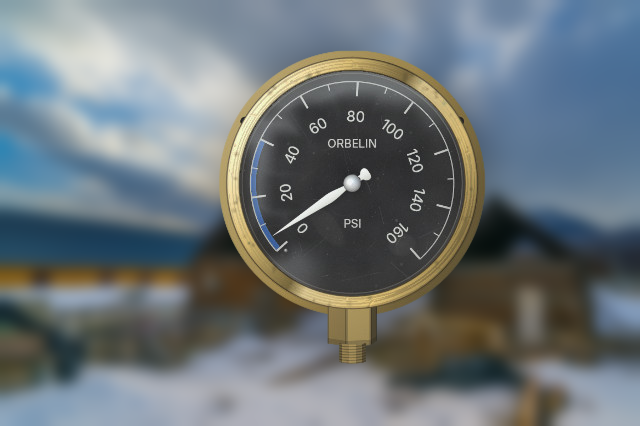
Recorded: value=5 unit=psi
